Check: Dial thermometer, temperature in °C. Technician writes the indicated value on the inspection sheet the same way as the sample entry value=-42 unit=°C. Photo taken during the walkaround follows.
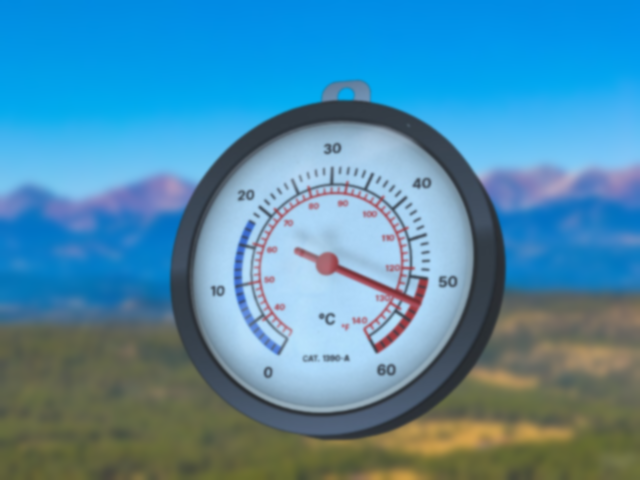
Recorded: value=53 unit=°C
